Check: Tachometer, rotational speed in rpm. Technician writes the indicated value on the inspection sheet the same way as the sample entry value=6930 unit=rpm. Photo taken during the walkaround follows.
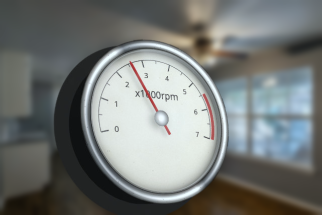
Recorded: value=2500 unit=rpm
